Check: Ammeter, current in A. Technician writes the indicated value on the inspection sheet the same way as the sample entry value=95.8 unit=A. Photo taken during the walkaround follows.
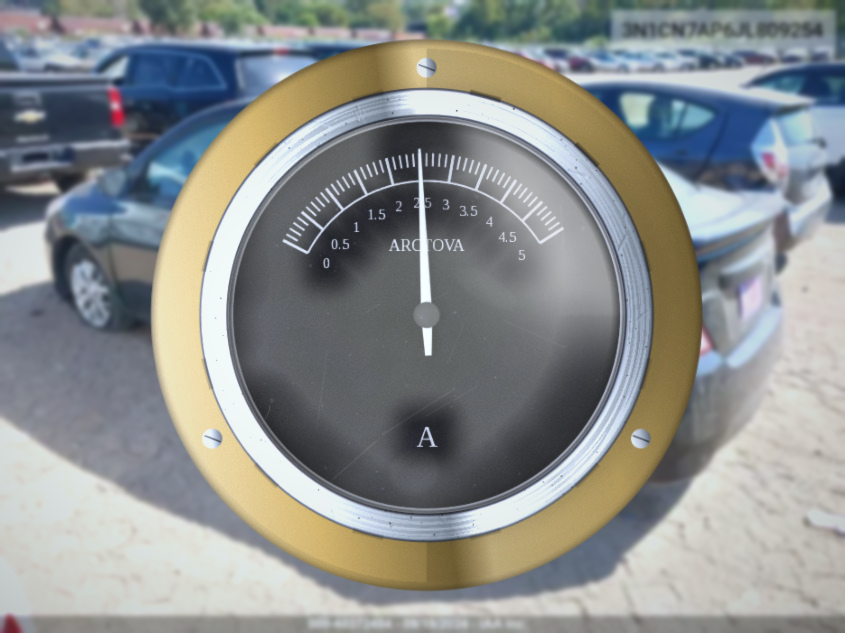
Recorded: value=2.5 unit=A
